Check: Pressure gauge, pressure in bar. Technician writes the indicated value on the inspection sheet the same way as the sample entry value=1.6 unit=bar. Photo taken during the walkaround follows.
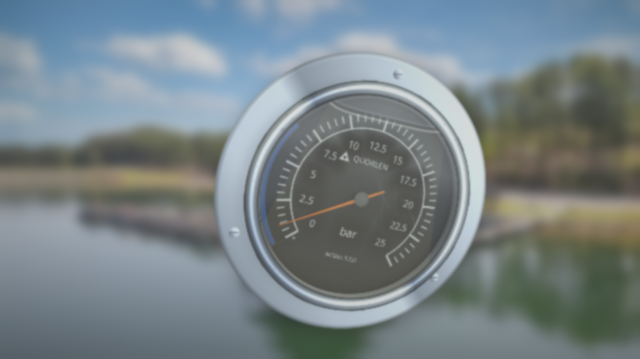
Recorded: value=1 unit=bar
